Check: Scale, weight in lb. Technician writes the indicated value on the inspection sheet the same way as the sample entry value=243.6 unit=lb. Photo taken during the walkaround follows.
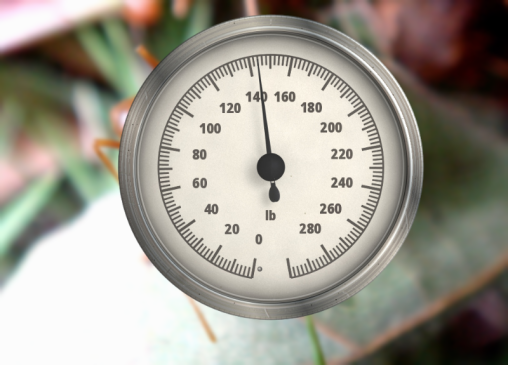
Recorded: value=144 unit=lb
